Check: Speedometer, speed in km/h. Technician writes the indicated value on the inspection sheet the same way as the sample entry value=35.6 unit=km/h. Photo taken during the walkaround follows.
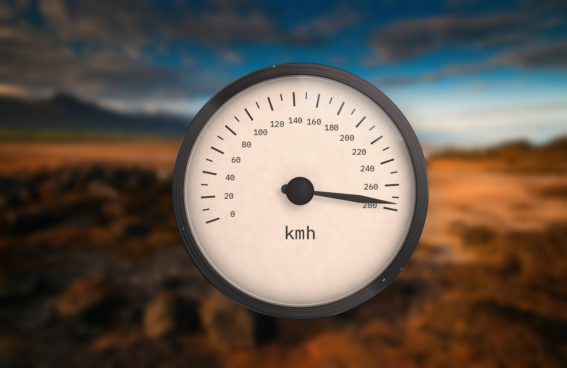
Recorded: value=275 unit=km/h
